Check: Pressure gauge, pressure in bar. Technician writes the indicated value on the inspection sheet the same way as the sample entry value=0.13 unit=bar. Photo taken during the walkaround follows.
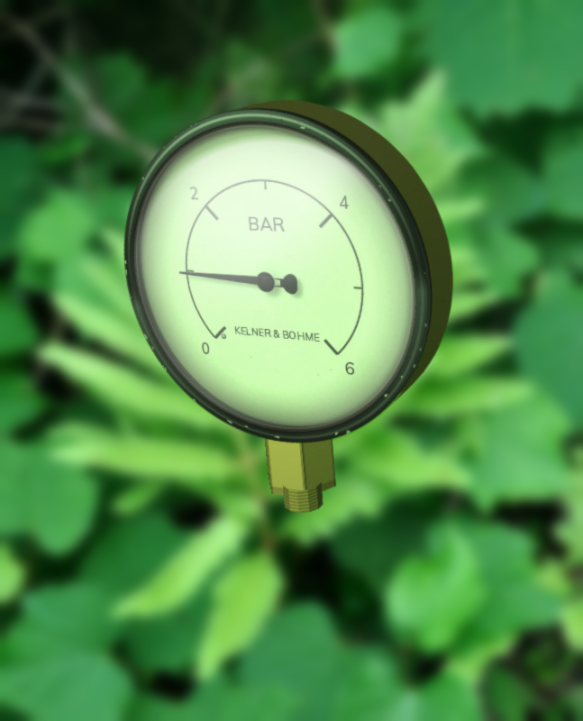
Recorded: value=1 unit=bar
